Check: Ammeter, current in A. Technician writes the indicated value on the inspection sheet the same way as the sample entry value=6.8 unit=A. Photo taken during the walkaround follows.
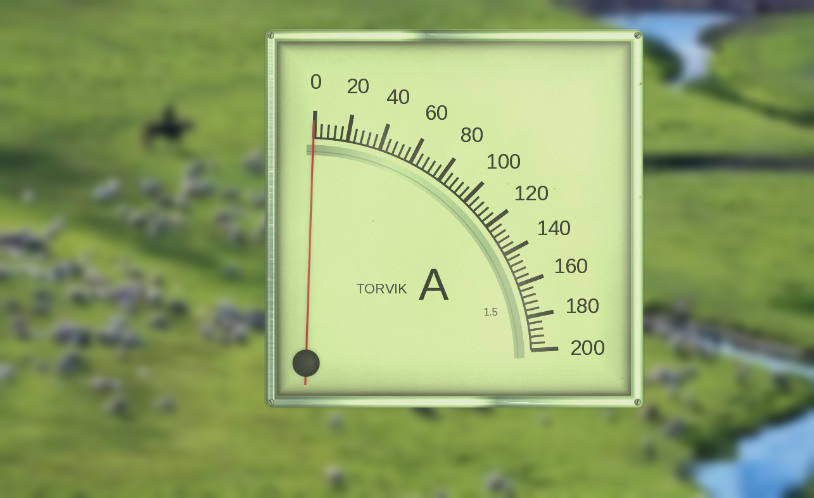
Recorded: value=0 unit=A
